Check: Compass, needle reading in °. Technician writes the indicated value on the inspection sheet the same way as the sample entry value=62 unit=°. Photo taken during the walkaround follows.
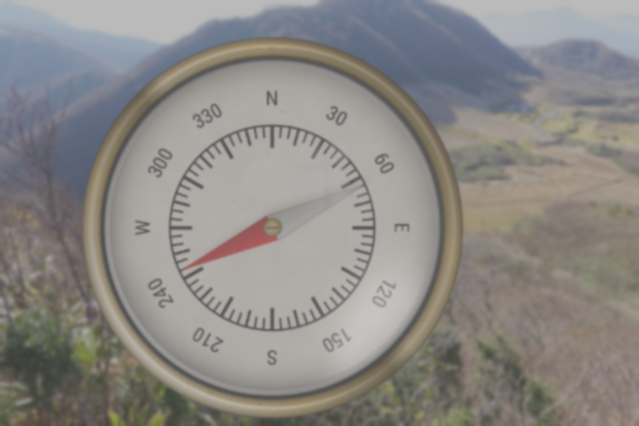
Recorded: value=245 unit=°
